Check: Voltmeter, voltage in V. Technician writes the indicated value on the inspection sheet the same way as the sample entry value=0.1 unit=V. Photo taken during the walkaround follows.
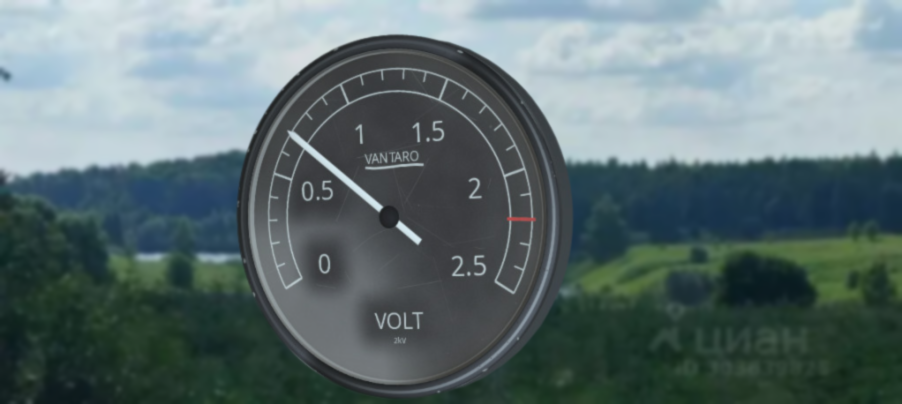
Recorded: value=0.7 unit=V
